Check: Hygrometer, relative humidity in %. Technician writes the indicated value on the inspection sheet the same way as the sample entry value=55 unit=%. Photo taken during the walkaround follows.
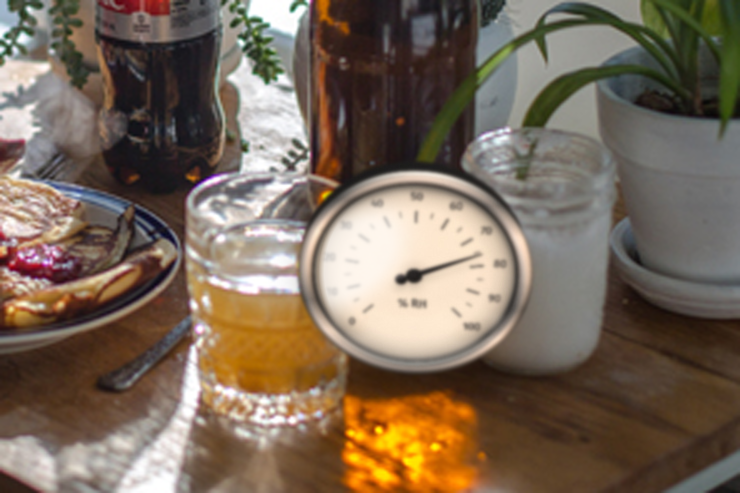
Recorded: value=75 unit=%
